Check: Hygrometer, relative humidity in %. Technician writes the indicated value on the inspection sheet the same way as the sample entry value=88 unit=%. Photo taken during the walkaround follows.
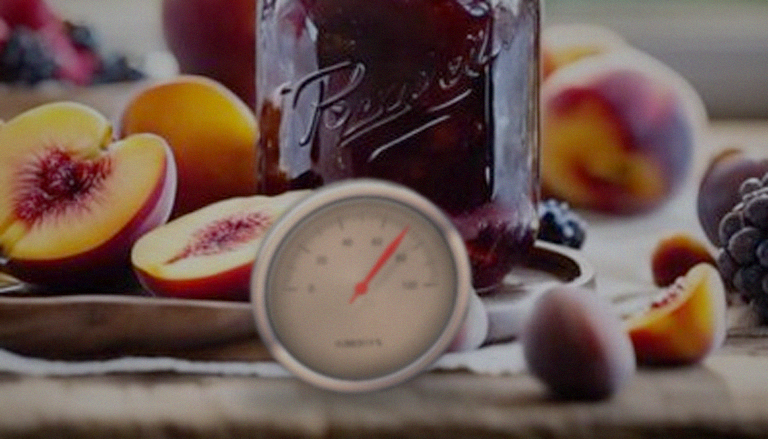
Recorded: value=70 unit=%
